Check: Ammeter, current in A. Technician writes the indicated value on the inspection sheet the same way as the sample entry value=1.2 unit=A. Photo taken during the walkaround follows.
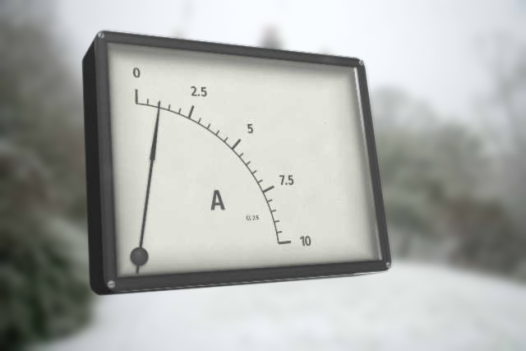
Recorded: value=1 unit=A
